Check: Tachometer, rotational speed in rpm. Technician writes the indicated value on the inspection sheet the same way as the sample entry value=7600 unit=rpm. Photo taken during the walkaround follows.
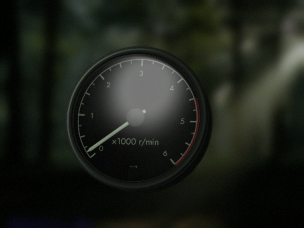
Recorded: value=125 unit=rpm
